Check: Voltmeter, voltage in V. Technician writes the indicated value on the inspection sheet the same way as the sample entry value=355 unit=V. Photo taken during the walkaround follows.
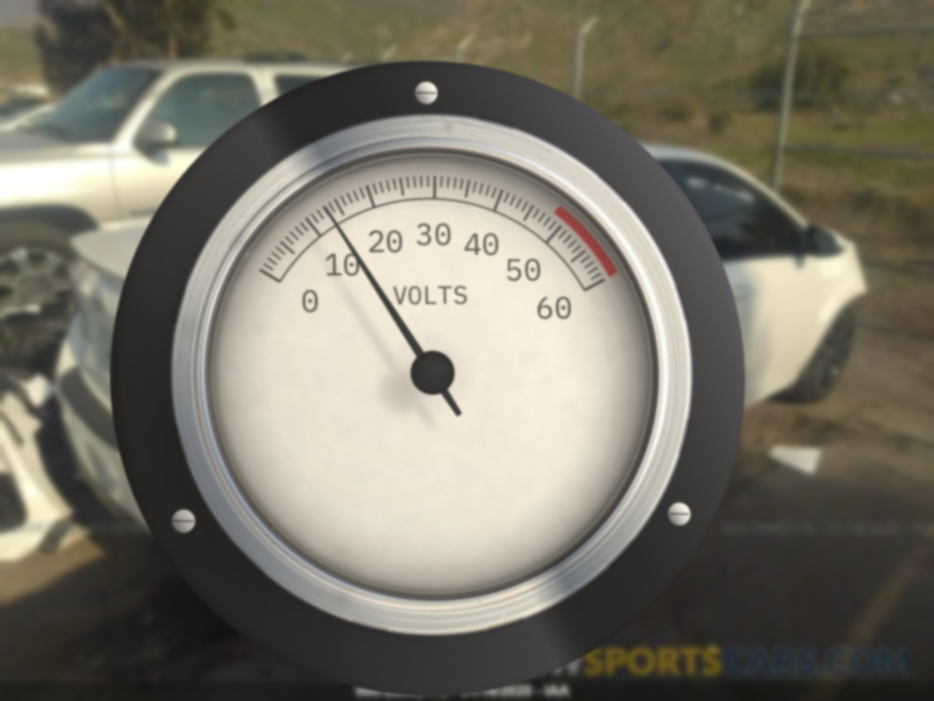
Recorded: value=13 unit=V
